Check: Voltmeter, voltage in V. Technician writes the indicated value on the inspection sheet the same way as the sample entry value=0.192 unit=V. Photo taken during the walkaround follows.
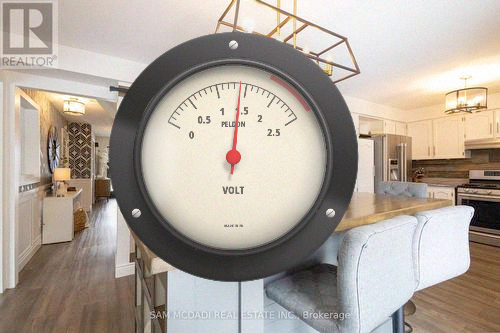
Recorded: value=1.4 unit=V
